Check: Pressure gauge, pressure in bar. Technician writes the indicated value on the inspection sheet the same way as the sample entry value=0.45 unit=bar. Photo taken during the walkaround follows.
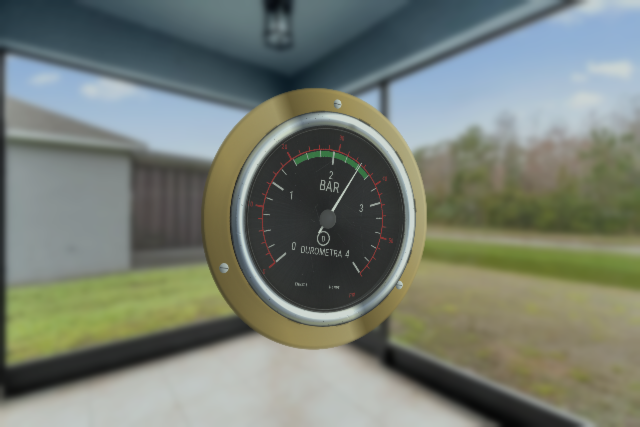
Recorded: value=2.4 unit=bar
